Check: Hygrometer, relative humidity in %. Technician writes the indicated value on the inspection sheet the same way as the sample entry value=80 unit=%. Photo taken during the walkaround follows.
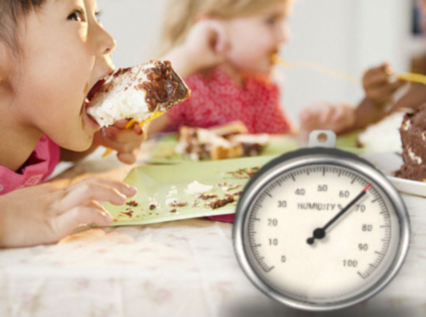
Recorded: value=65 unit=%
